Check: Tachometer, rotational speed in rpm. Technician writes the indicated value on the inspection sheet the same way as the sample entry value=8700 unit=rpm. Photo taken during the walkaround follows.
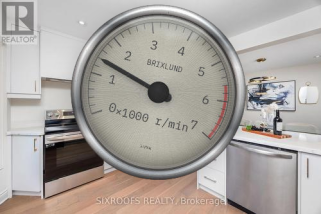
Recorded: value=1400 unit=rpm
